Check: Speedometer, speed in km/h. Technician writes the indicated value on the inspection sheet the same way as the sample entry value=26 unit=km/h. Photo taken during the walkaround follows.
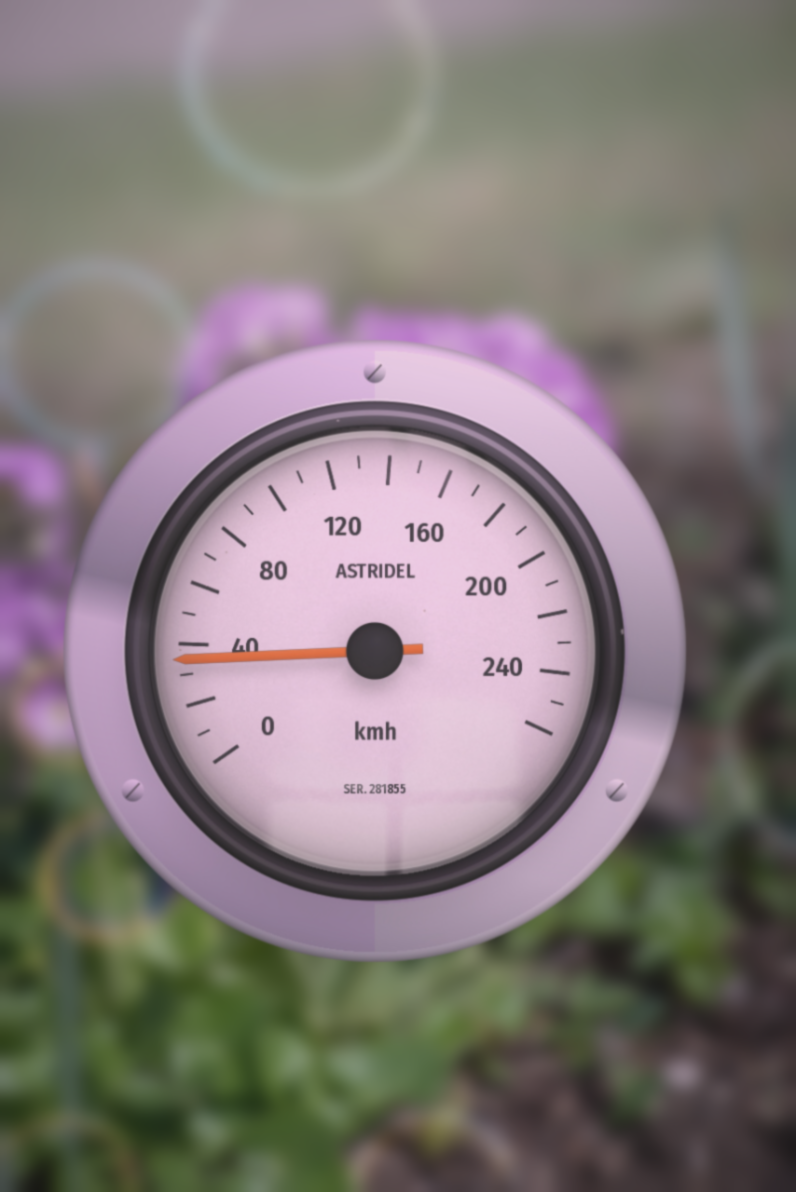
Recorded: value=35 unit=km/h
